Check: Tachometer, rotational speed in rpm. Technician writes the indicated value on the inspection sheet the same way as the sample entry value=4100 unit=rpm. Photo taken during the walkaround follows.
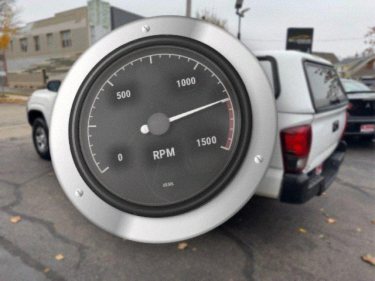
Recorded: value=1250 unit=rpm
